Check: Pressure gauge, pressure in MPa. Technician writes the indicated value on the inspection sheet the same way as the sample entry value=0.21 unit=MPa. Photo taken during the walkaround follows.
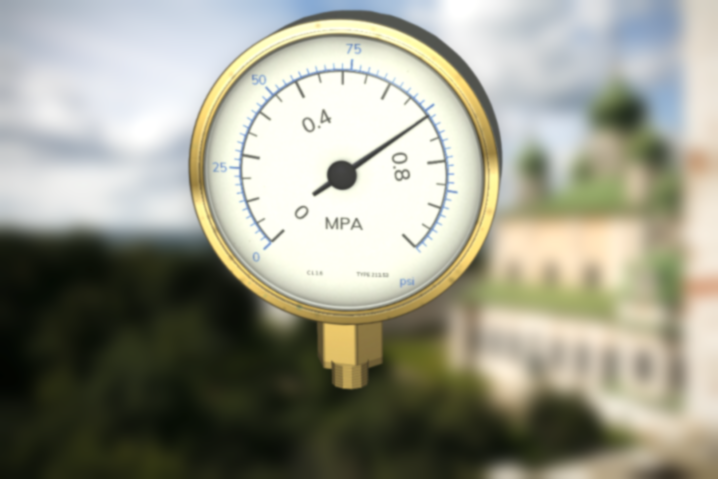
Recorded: value=0.7 unit=MPa
